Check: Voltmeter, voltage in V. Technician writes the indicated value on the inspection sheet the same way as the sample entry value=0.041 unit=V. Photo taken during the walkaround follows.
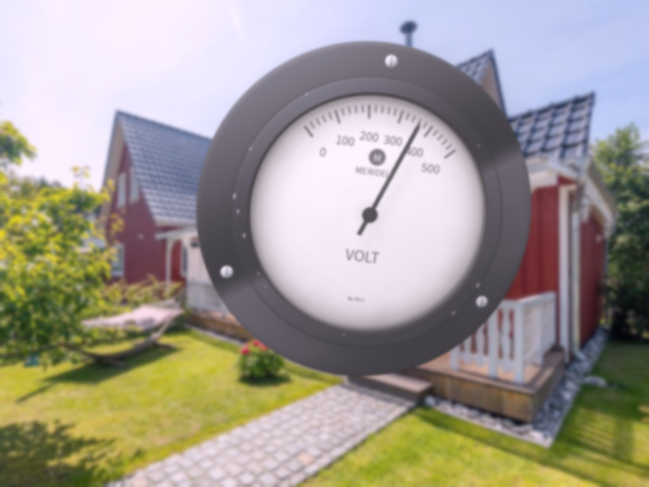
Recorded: value=360 unit=V
